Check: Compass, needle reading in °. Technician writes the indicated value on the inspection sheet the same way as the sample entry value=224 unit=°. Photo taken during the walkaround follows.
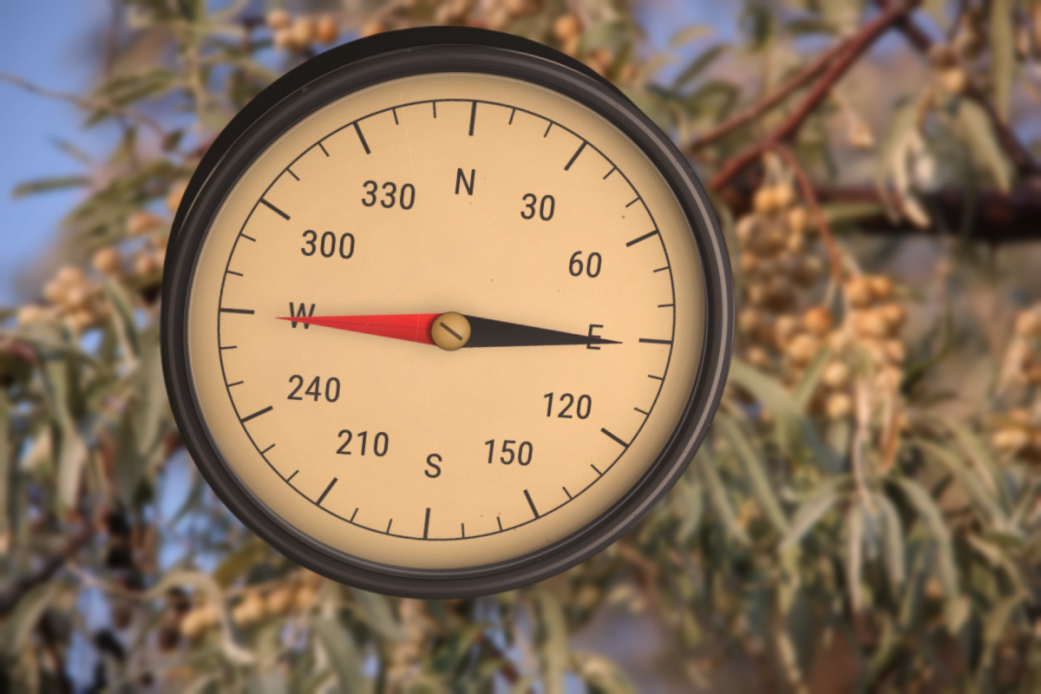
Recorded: value=270 unit=°
